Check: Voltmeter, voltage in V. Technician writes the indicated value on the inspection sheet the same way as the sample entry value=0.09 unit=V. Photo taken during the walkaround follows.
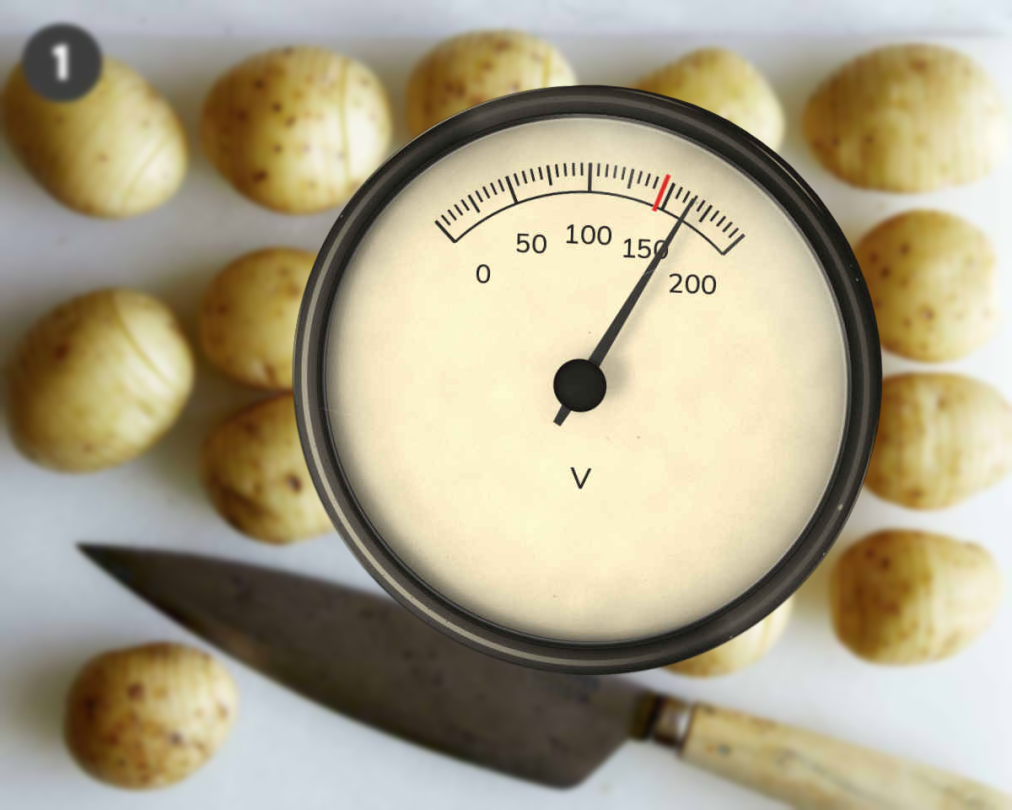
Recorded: value=165 unit=V
